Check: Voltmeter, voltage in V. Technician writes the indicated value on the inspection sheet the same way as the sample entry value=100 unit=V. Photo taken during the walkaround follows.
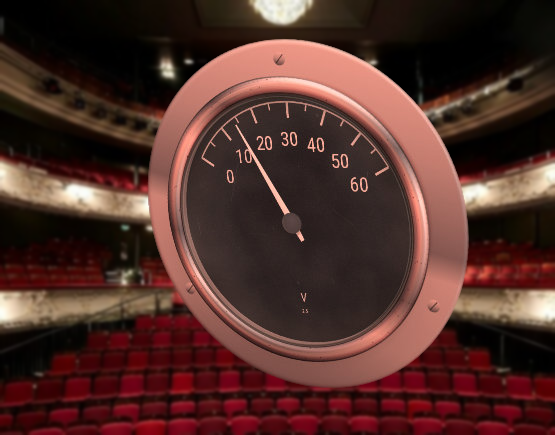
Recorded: value=15 unit=V
